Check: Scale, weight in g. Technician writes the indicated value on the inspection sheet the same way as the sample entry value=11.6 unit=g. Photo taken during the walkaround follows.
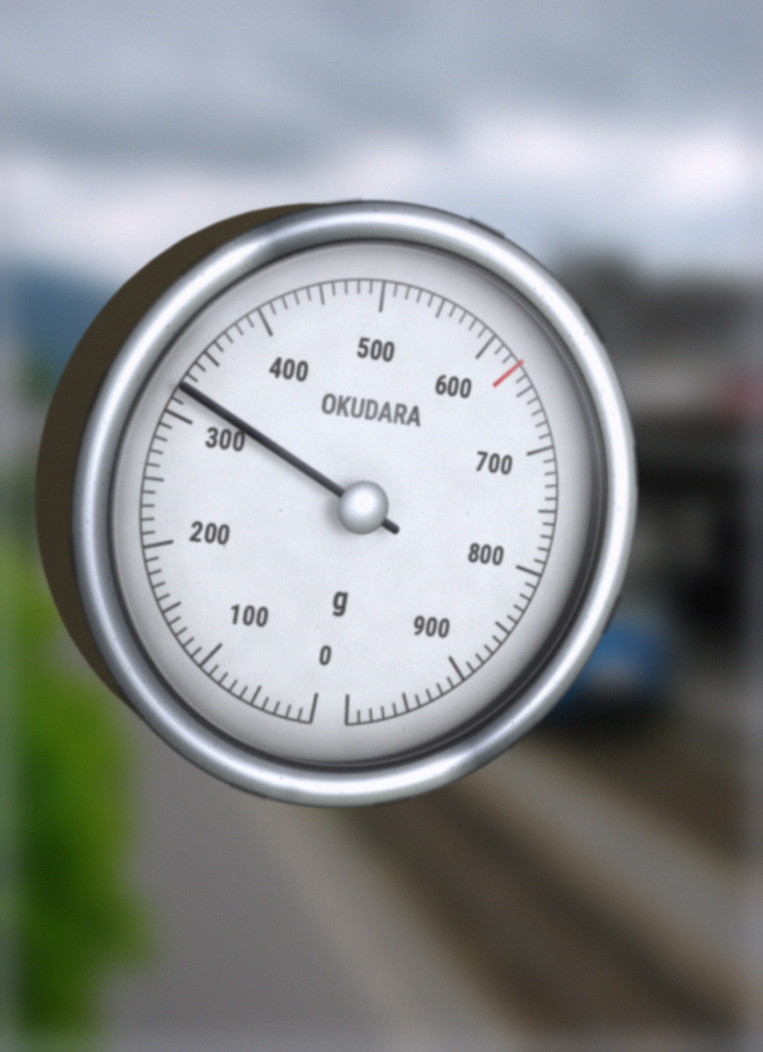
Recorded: value=320 unit=g
